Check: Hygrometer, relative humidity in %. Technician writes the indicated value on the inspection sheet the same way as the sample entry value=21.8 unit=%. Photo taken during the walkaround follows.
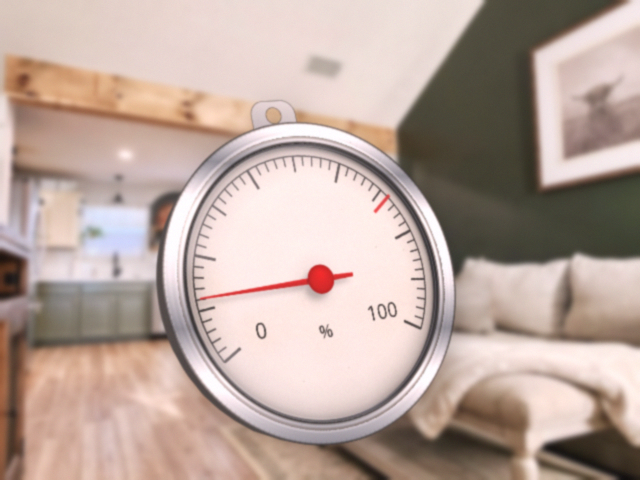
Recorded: value=12 unit=%
